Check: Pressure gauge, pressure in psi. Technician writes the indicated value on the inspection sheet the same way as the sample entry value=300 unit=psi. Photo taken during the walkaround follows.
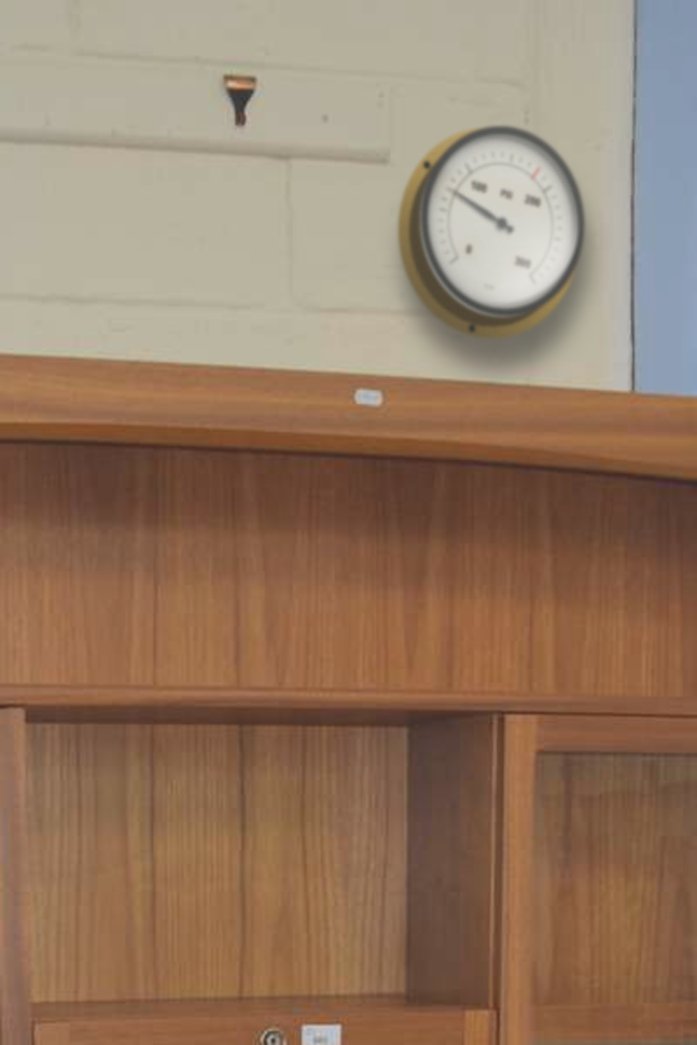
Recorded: value=70 unit=psi
